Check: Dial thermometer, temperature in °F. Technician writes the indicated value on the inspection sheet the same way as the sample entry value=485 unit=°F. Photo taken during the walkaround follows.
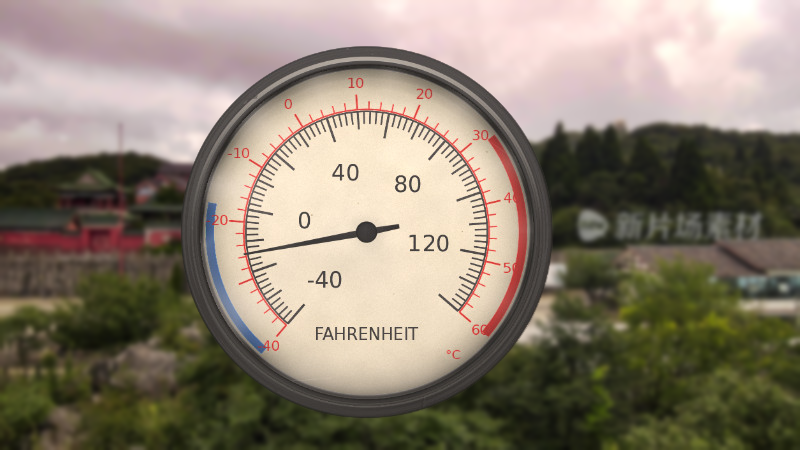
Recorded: value=-14 unit=°F
